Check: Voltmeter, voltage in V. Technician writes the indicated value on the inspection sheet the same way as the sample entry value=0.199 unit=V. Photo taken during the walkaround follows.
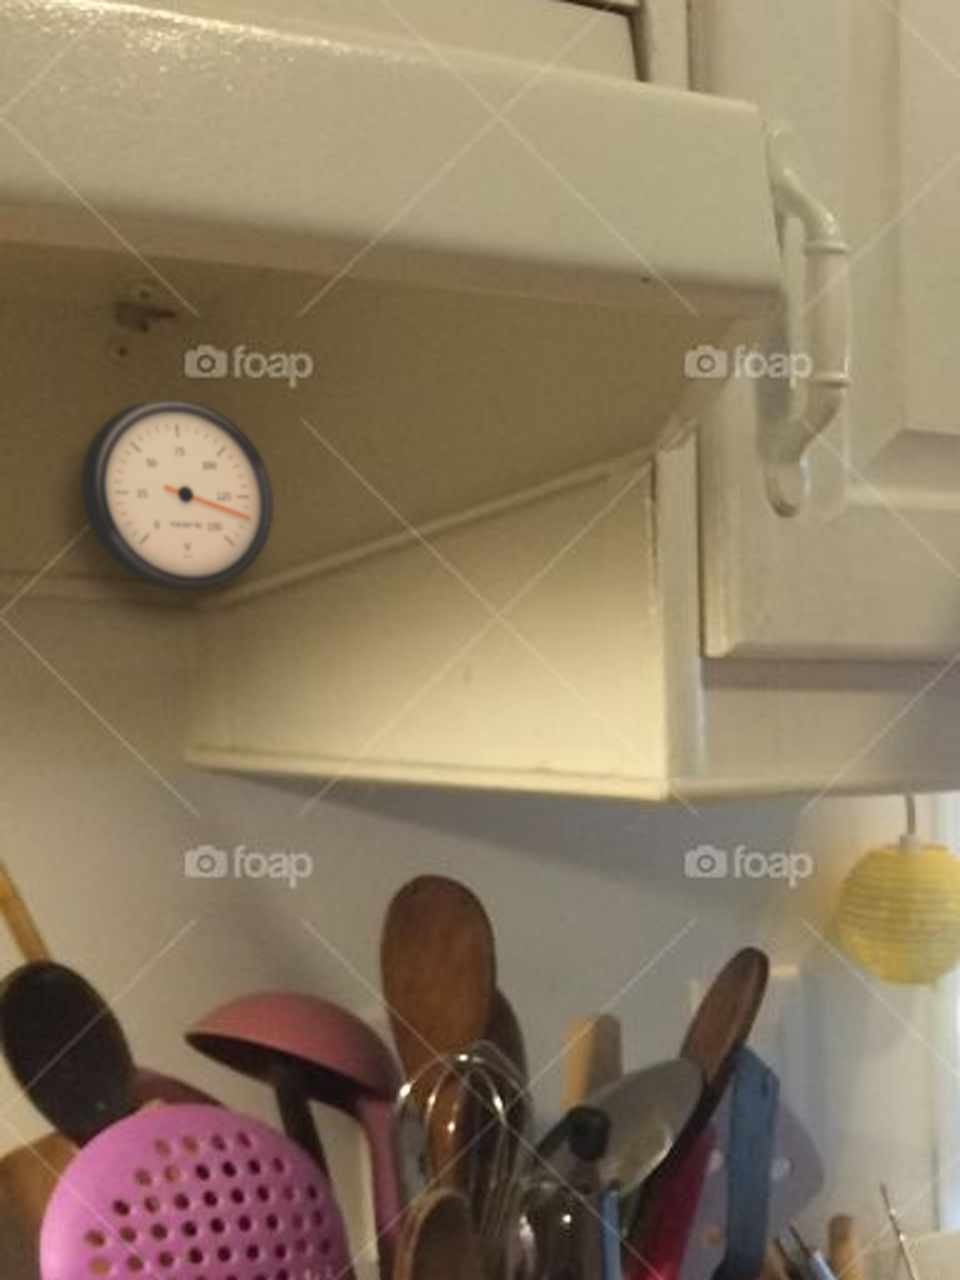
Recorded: value=135 unit=V
